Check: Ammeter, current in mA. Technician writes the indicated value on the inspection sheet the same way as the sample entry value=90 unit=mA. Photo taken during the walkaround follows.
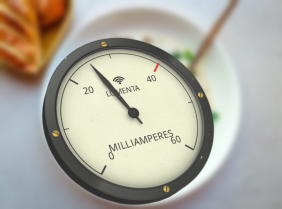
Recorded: value=25 unit=mA
